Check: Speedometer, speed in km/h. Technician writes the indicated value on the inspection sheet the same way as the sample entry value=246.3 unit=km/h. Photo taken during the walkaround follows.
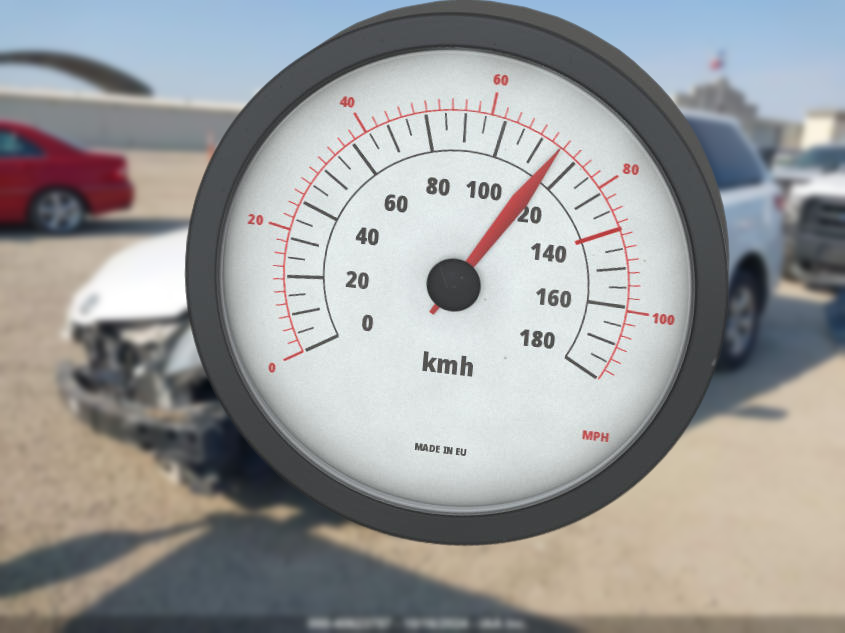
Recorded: value=115 unit=km/h
